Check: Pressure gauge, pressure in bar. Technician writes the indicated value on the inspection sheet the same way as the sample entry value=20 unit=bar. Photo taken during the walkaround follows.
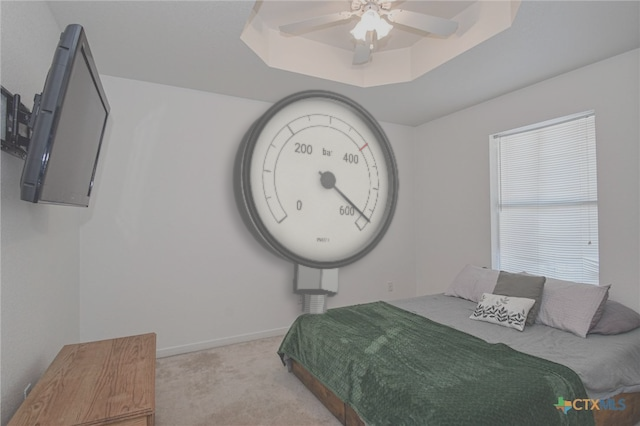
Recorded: value=575 unit=bar
